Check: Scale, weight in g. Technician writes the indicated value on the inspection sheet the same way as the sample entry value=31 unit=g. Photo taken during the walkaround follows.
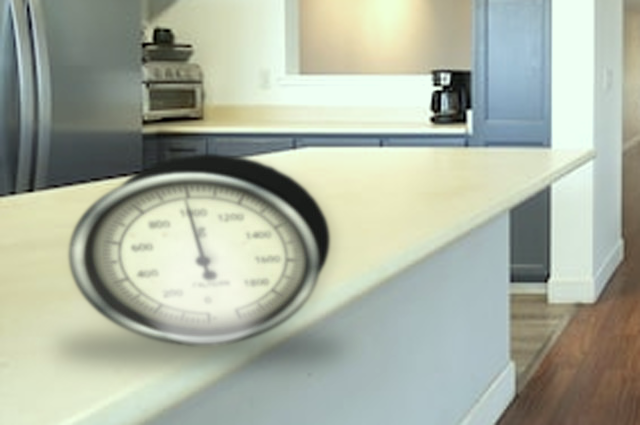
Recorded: value=1000 unit=g
